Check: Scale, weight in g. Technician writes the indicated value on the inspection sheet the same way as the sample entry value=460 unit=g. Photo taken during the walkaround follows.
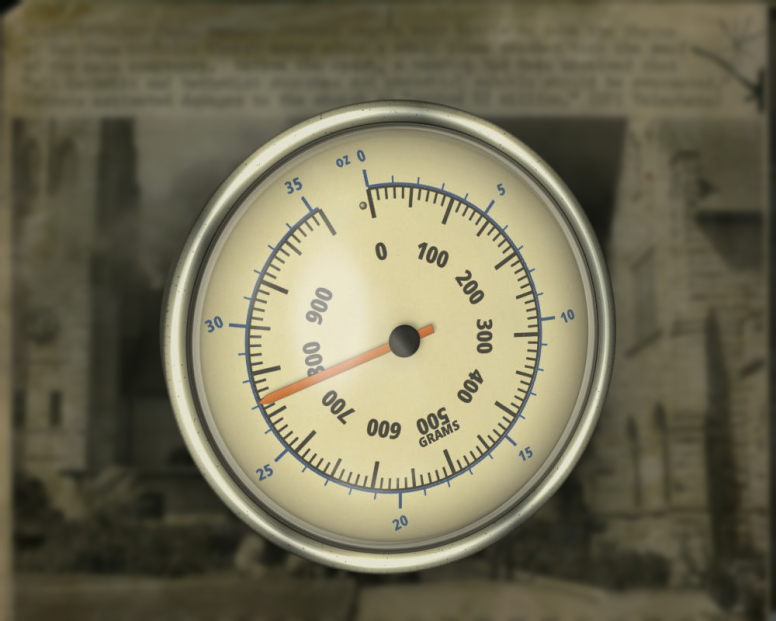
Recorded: value=770 unit=g
